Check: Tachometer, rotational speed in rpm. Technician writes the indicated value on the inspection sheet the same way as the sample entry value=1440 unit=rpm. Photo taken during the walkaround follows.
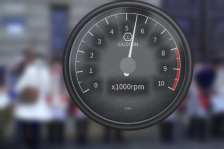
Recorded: value=5500 unit=rpm
